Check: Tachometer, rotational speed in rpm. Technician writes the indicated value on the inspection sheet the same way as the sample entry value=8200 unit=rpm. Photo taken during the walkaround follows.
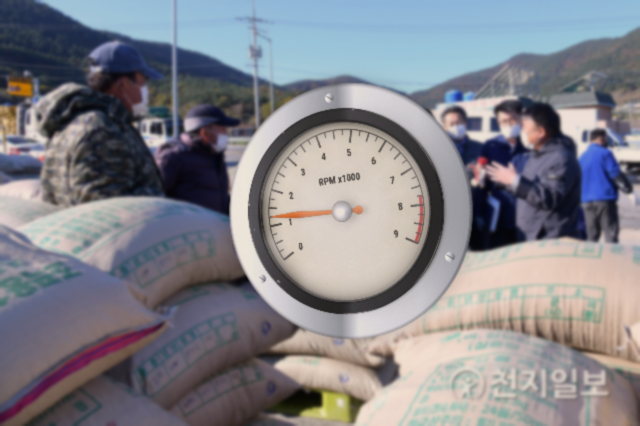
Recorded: value=1250 unit=rpm
